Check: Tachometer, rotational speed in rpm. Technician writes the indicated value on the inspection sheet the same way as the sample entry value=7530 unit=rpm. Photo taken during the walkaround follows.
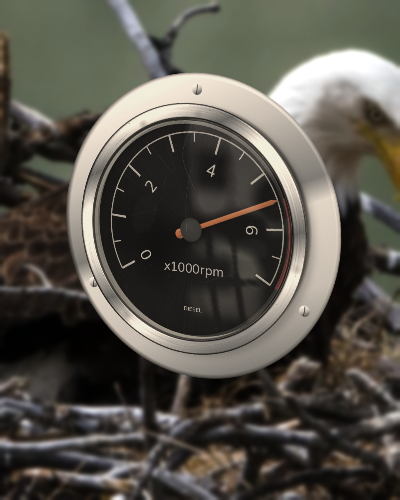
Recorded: value=5500 unit=rpm
